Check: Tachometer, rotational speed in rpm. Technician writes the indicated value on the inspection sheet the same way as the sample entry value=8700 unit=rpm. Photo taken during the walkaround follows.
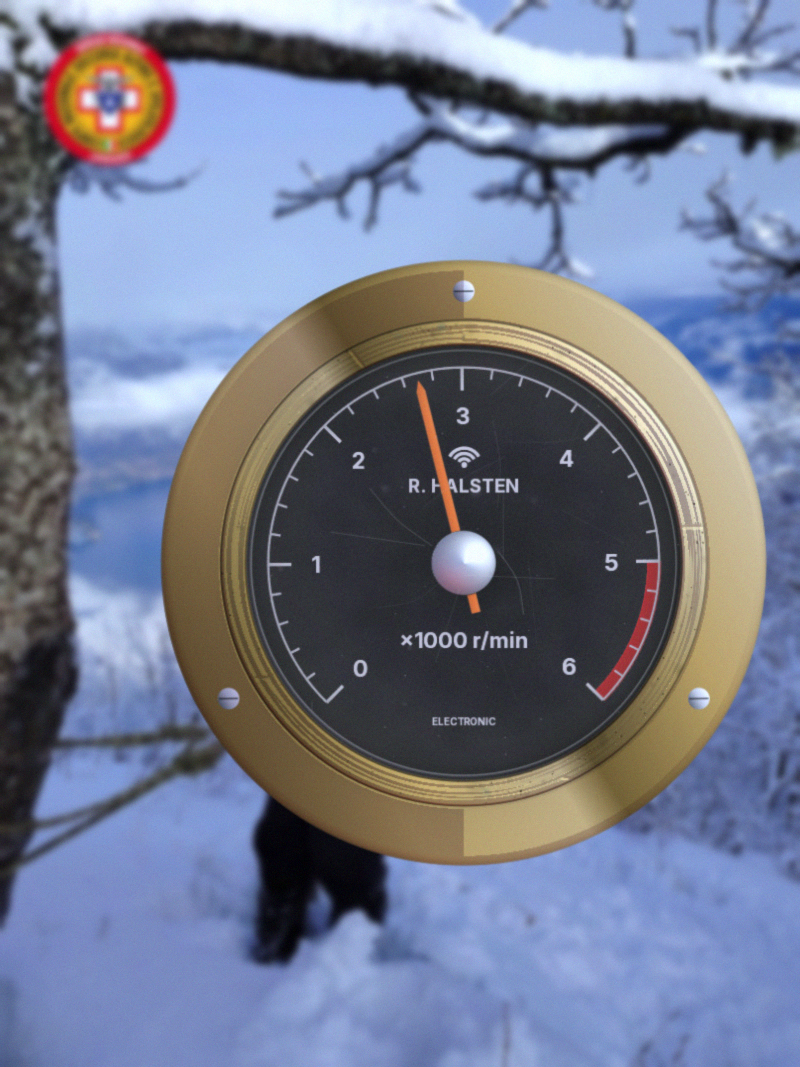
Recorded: value=2700 unit=rpm
